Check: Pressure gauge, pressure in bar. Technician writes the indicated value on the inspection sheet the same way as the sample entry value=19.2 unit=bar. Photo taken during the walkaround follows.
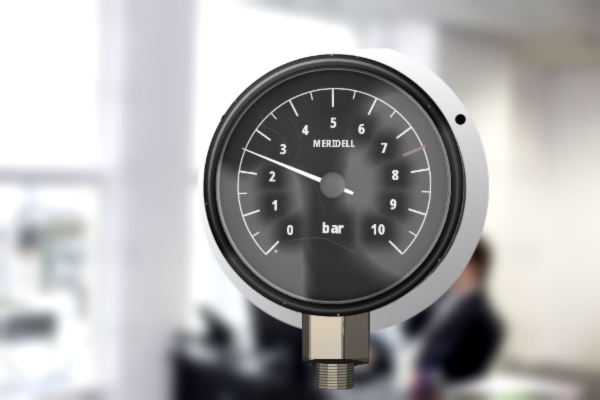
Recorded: value=2.5 unit=bar
